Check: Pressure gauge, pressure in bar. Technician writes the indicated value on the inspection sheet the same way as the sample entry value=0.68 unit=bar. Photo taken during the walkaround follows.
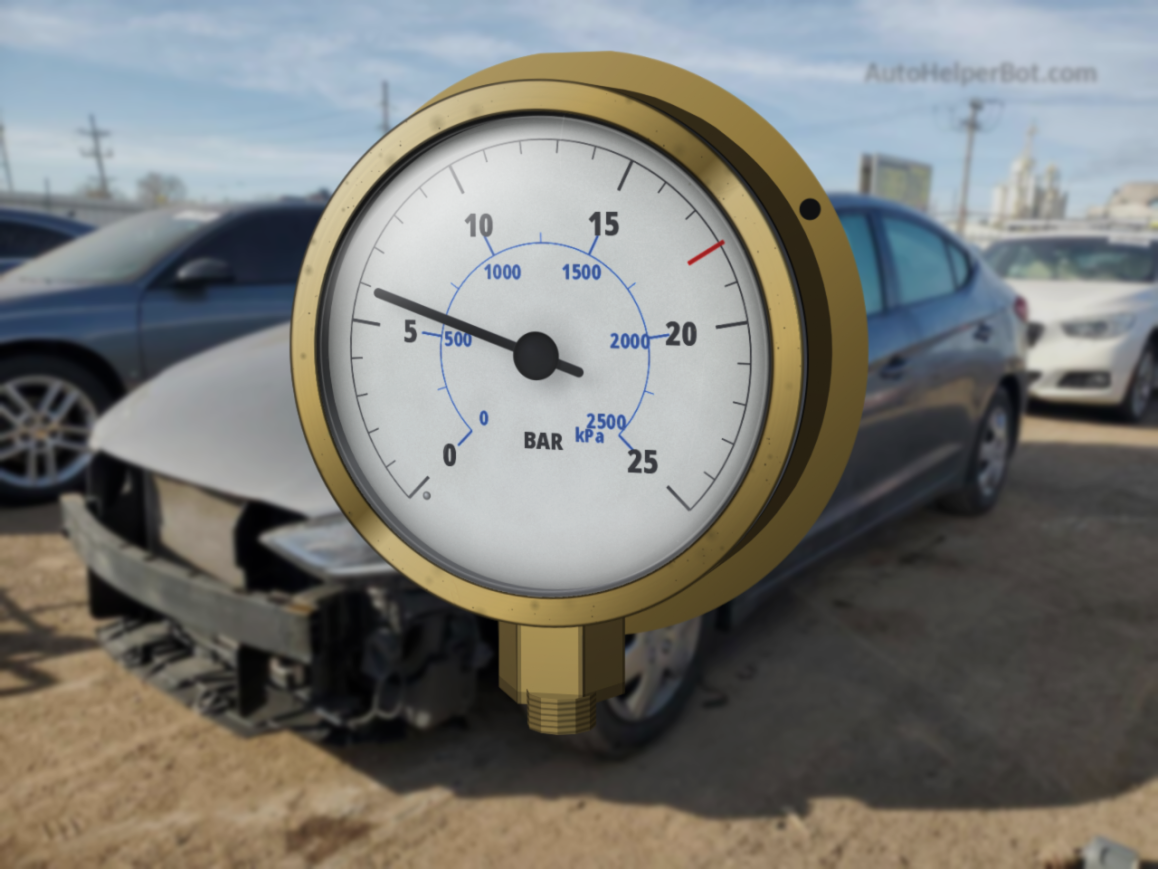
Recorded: value=6 unit=bar
